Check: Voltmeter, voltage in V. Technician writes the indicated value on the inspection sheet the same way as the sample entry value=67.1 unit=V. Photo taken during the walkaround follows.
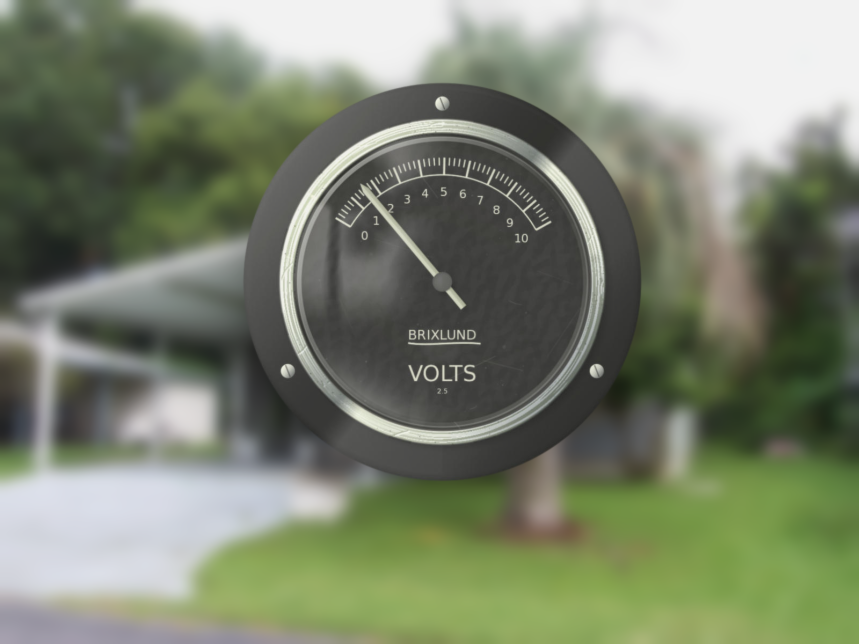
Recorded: value=1.6 unit=V
